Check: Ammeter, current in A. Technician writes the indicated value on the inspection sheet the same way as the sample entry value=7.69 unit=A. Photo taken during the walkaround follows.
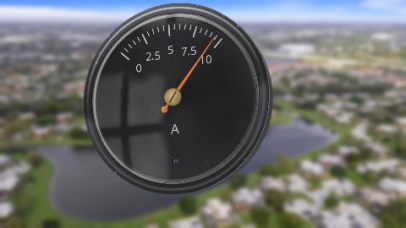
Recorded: value=9.5 unit=A
